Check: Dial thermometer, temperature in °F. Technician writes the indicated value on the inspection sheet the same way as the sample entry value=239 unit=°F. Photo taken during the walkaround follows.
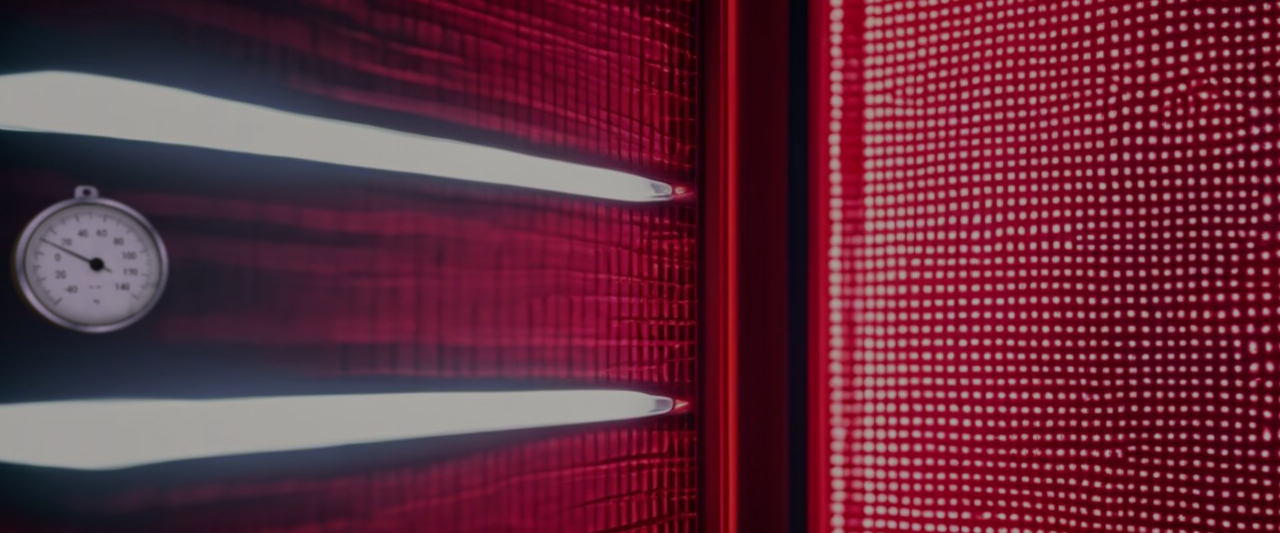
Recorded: value=10 unit=°F
